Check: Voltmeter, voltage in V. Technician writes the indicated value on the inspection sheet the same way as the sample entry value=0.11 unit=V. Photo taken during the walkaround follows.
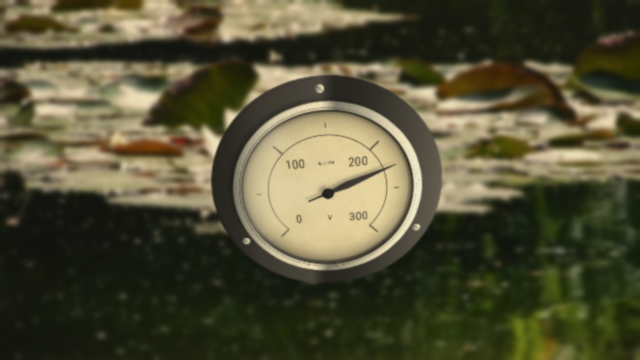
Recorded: value=225 unit=V
